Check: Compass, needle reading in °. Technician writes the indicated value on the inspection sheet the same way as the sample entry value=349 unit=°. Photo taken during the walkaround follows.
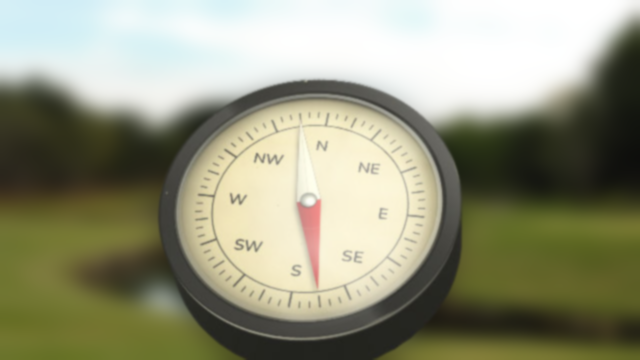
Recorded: value=165 unit=°
